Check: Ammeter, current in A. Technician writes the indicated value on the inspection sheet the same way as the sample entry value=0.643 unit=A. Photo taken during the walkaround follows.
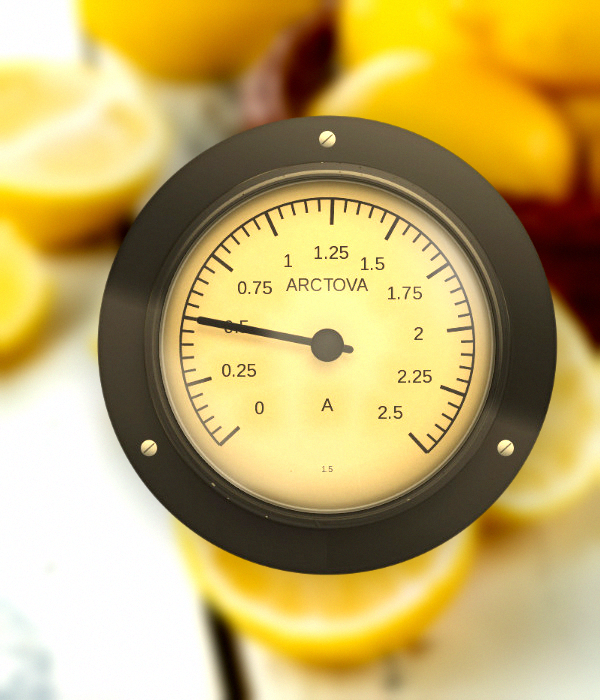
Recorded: value=0.5 unit=A
